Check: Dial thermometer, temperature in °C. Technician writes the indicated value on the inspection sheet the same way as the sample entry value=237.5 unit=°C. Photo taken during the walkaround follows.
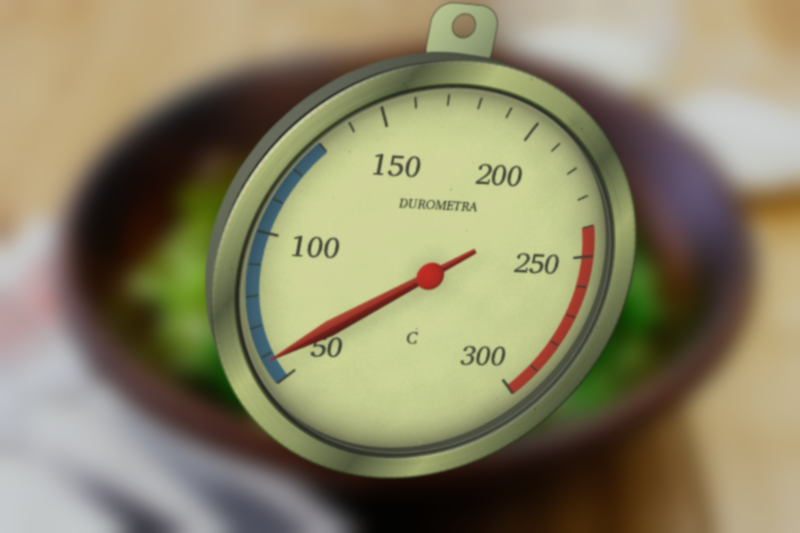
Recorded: value=60 unit=°C
